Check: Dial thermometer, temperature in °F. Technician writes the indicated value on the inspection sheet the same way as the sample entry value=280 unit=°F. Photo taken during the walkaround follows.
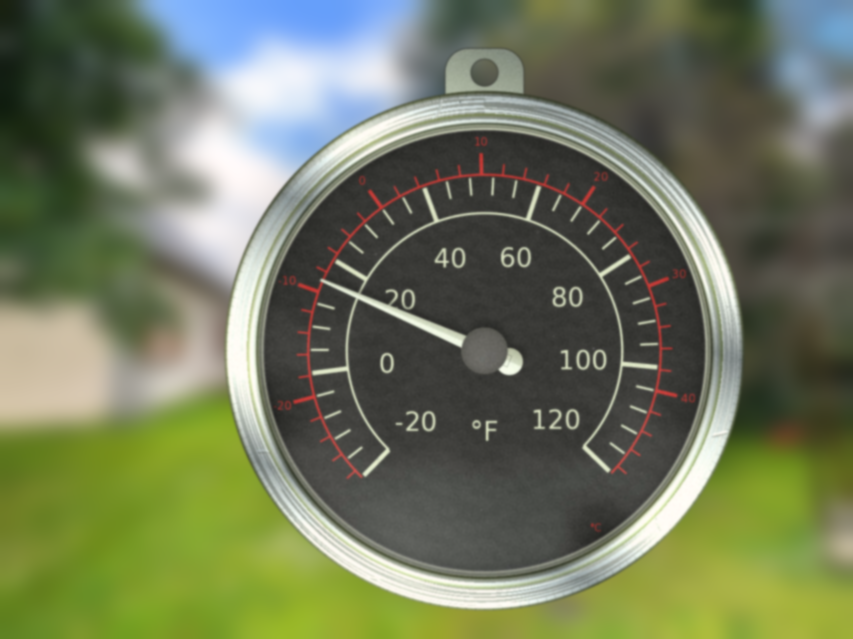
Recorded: value=16 unit=°F
